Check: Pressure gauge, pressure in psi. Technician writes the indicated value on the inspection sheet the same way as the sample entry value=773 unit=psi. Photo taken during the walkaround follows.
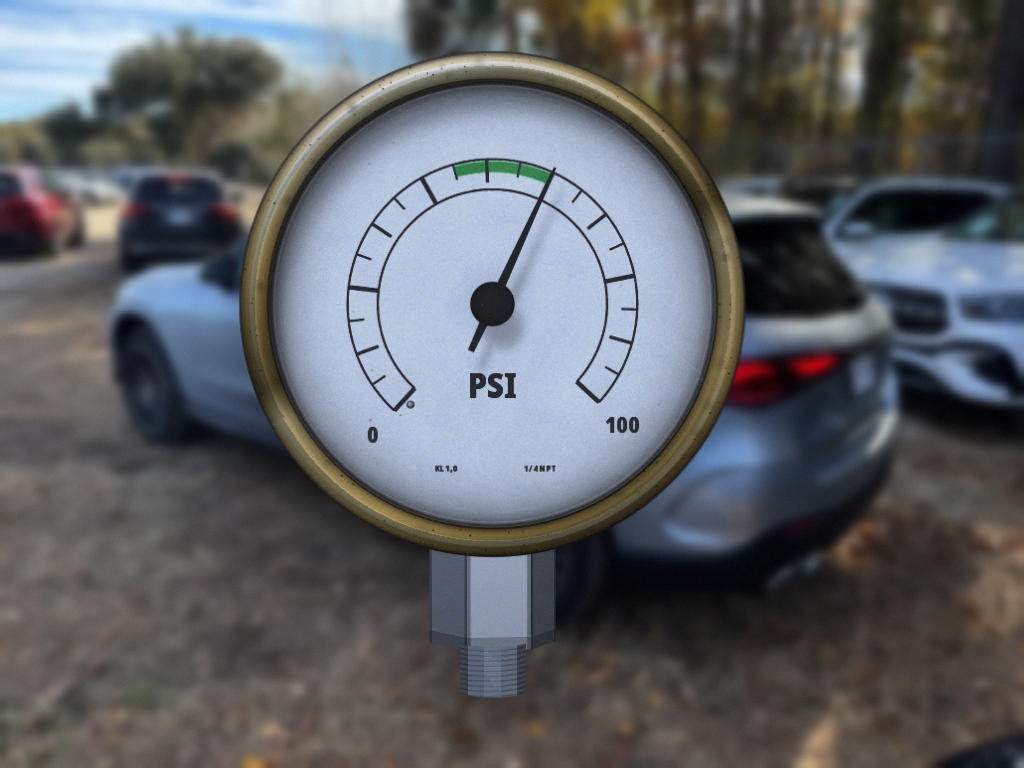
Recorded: value=60 unit=psi
